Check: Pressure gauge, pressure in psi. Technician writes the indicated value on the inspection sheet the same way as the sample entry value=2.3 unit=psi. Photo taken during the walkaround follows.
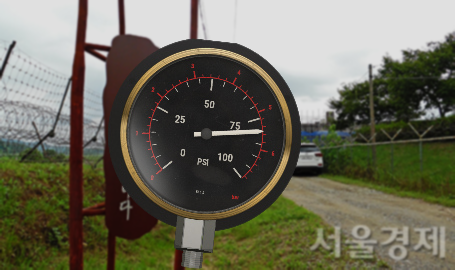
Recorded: value=80 unit=psi
